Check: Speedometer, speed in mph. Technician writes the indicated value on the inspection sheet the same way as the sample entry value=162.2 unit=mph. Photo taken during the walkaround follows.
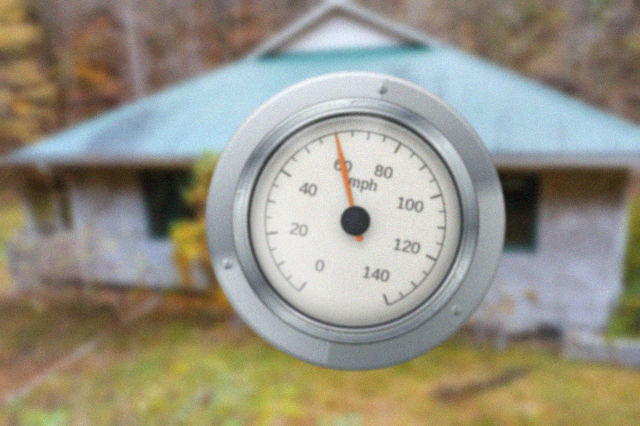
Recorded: value=60 unit=mph
